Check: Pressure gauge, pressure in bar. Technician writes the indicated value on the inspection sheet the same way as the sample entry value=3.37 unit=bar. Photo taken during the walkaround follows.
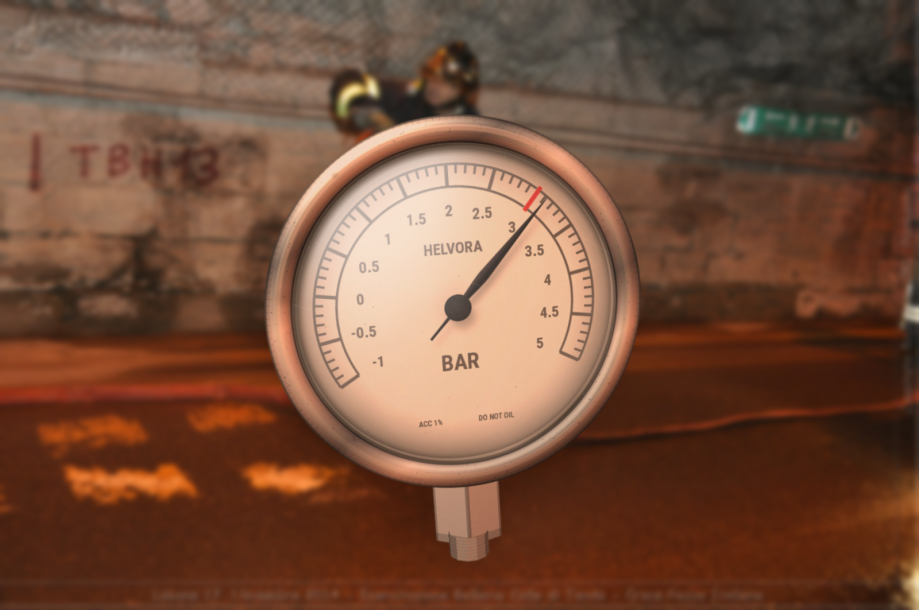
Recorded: value=3.1 unit=bar
